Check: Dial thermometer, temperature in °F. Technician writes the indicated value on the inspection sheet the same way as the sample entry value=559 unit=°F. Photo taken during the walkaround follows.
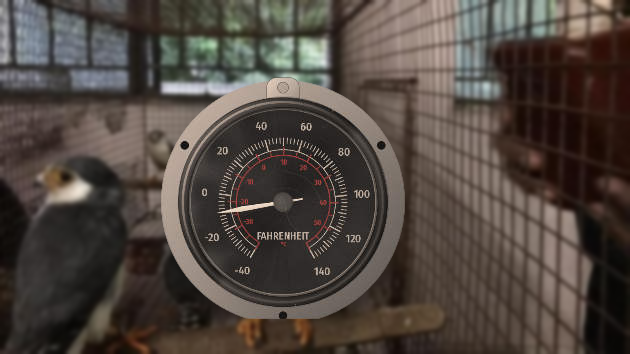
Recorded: value=-10 unit=°F
